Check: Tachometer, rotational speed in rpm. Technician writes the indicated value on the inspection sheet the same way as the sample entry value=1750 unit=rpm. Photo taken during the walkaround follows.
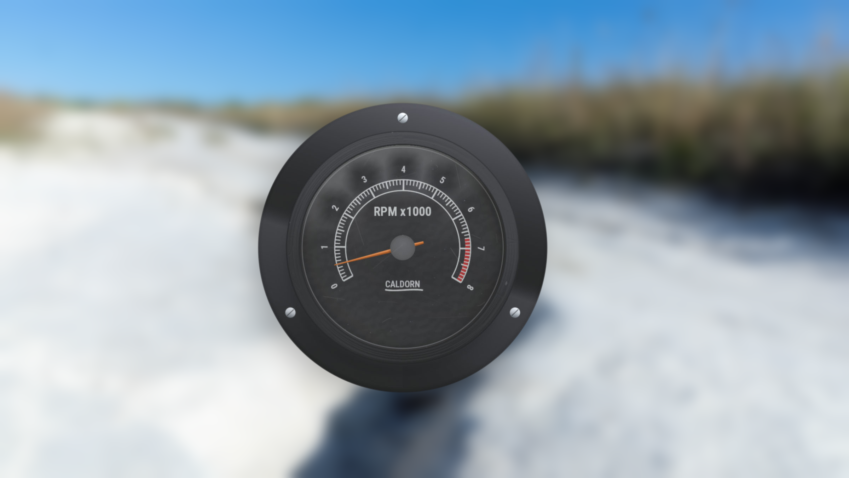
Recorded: value=500 unit=rpm
